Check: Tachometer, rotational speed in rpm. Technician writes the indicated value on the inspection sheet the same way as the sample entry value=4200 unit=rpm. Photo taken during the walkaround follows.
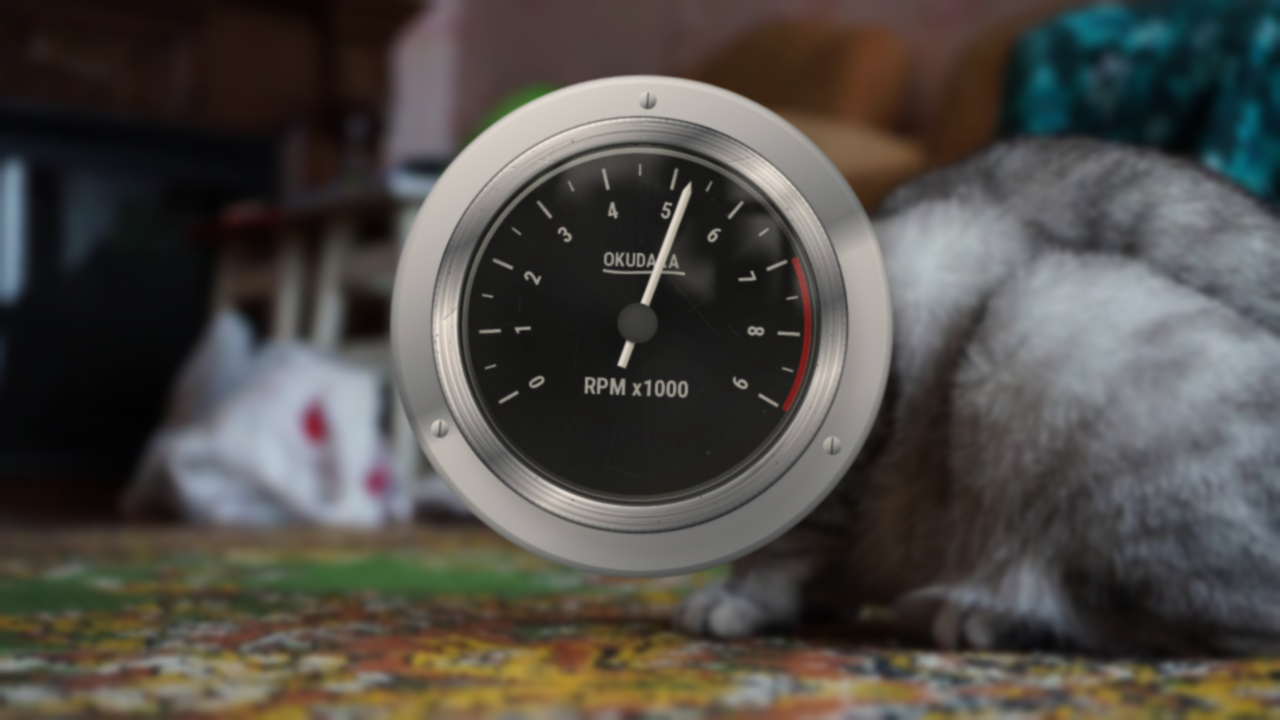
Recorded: value=5250 unit=rpm
